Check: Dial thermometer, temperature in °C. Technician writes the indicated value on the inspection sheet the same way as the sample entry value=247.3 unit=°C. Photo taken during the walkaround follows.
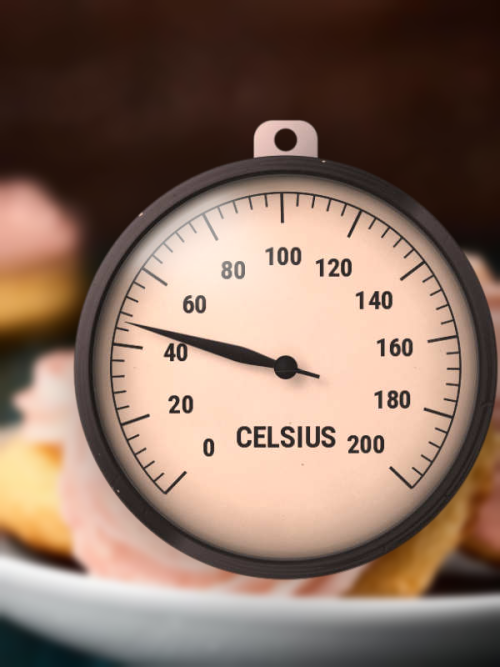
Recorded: value=46 unit=°C
